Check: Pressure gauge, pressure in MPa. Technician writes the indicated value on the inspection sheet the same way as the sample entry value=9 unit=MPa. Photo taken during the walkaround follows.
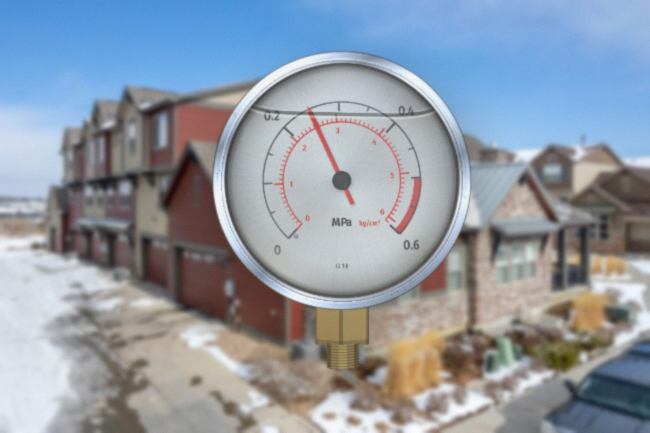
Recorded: value=0.25 unit=MPa
